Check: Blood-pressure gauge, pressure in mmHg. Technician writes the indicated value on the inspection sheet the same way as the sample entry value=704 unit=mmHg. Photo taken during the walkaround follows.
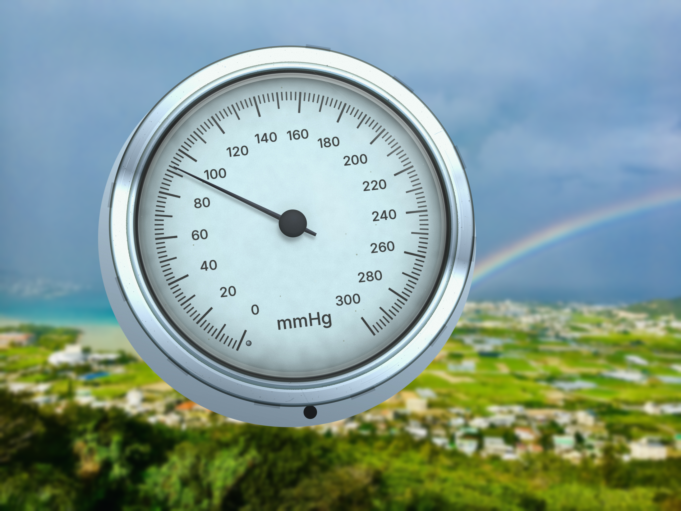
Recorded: value=92 unit=mmHg
